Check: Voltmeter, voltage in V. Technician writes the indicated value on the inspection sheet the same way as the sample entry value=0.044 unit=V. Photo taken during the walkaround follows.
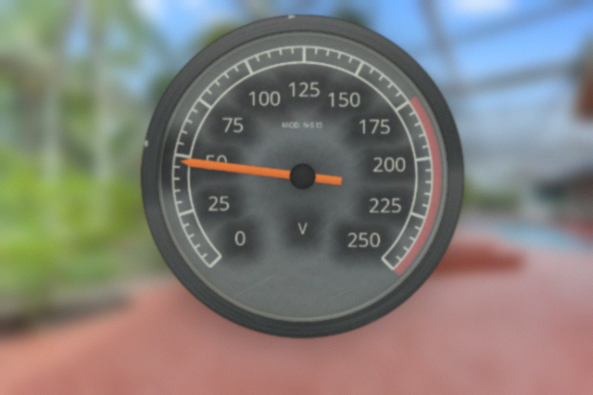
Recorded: value=47.5 unit=V
